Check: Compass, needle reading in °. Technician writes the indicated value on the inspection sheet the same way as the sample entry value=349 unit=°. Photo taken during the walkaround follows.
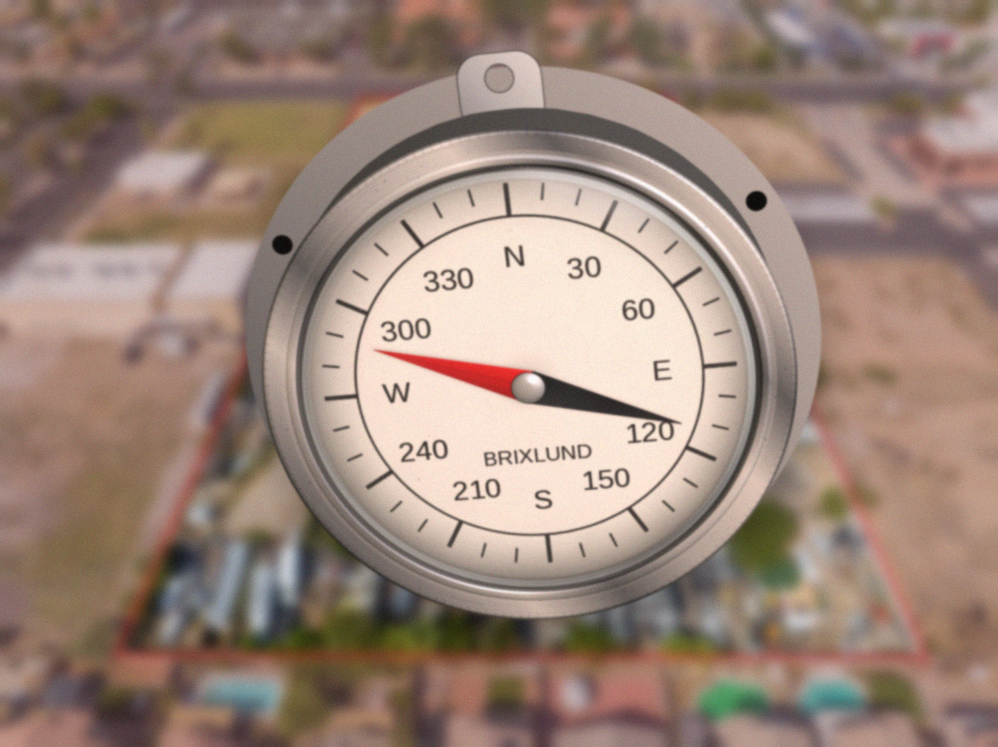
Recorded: value=290 unit=°
